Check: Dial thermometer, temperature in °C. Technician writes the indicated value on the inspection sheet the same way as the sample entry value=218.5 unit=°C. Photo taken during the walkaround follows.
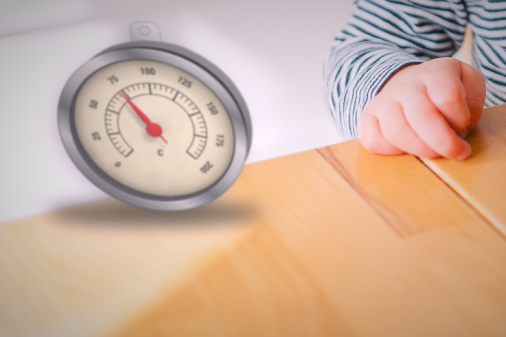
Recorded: value=75 unit=°C
